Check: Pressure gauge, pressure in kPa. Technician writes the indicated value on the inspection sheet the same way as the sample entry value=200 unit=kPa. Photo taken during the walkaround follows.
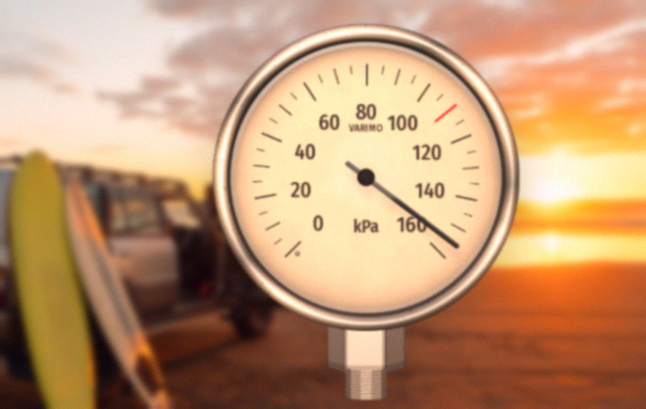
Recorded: value=155 unit=kPa
